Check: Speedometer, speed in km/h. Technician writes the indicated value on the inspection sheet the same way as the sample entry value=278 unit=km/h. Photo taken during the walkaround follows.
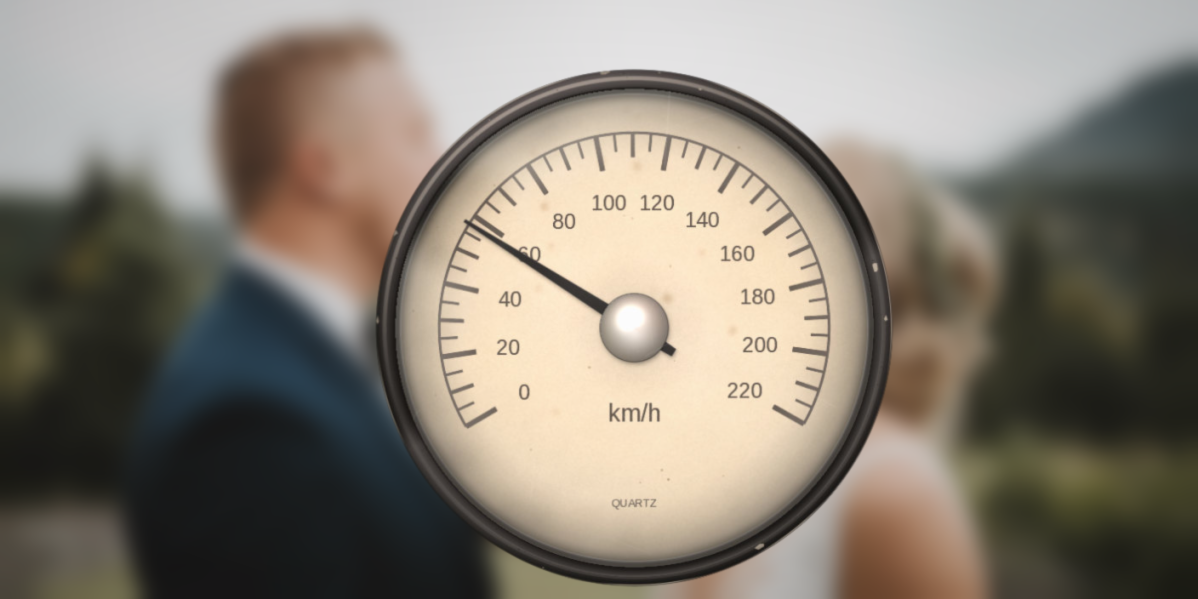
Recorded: value=57.5 unit=km/h
